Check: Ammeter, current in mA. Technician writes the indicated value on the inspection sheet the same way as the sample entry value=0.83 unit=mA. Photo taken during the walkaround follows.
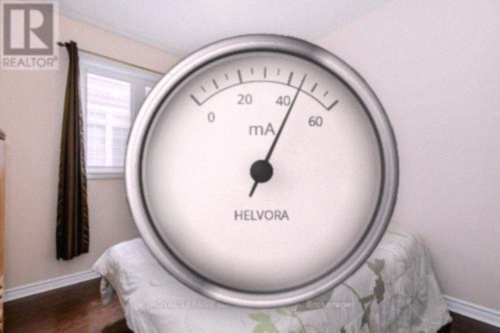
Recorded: value=45 unit=mA
